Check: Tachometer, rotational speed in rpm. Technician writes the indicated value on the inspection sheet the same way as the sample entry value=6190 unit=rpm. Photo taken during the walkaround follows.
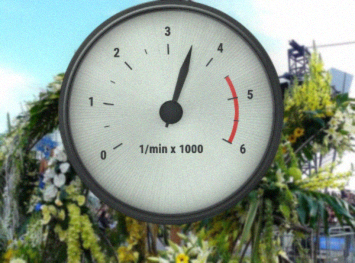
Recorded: value=3500 unit=rpm
